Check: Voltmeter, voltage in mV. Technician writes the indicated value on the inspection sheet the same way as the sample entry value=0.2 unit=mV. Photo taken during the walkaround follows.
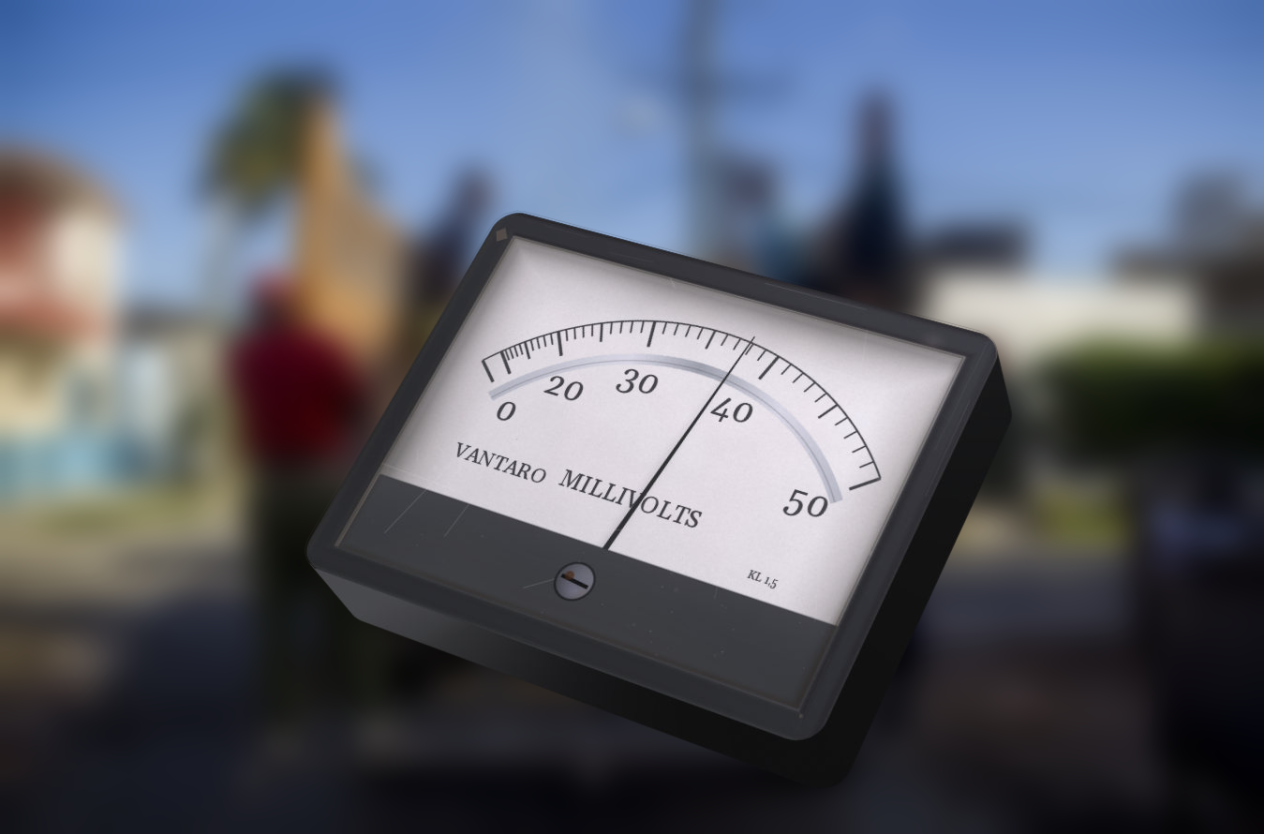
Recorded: value=38 unit=mV
